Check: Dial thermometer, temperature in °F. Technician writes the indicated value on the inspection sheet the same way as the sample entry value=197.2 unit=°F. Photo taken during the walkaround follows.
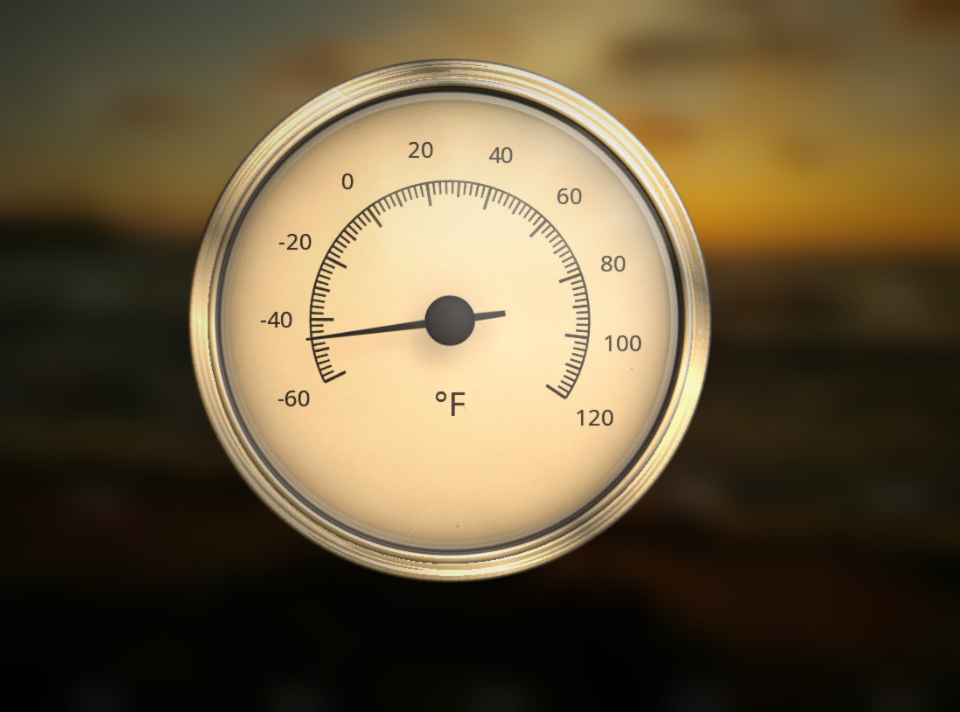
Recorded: value=-46 unit=°F
